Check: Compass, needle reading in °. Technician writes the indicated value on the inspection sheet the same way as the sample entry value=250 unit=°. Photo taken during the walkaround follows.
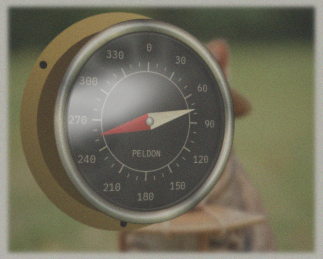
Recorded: value=255 unit=°
